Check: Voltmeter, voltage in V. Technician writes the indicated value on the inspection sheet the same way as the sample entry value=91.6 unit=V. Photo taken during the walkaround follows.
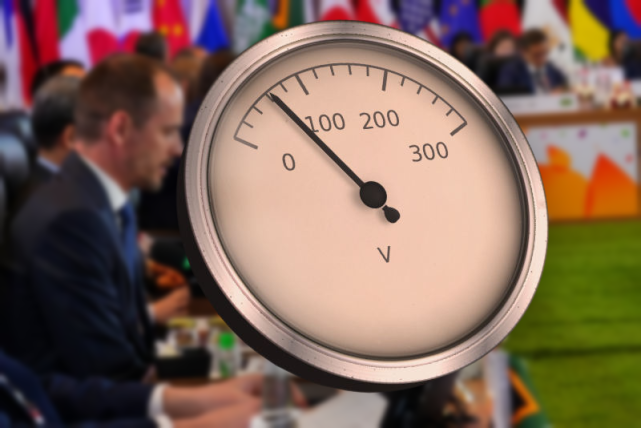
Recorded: value=60 unit=V
